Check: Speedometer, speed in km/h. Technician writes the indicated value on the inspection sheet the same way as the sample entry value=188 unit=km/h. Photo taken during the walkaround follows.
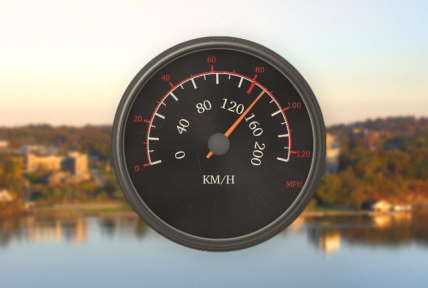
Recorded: value=140 unit=km/h
